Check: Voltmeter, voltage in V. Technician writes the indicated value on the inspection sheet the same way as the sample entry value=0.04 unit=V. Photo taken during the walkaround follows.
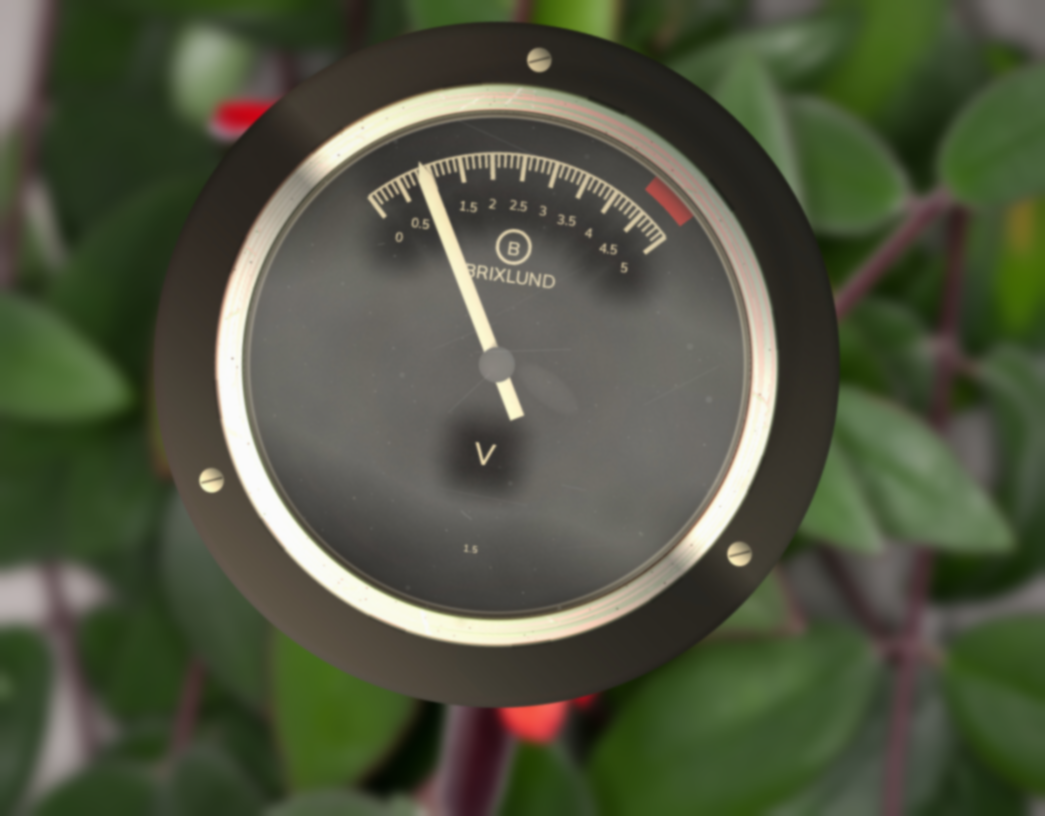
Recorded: value=0.9 unit=V
